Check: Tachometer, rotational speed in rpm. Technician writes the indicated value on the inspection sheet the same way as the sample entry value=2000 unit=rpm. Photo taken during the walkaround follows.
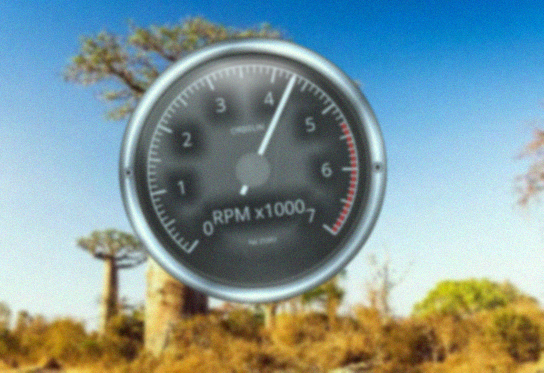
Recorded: value=4300 unit=rpm
